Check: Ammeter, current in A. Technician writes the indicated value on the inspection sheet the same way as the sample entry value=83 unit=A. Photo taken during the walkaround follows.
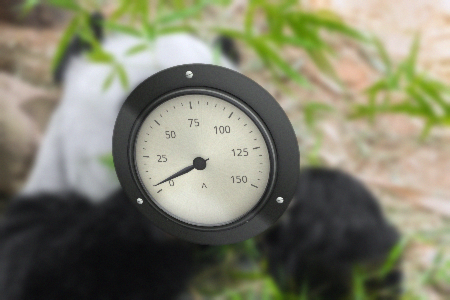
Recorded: value=5 unit=A
